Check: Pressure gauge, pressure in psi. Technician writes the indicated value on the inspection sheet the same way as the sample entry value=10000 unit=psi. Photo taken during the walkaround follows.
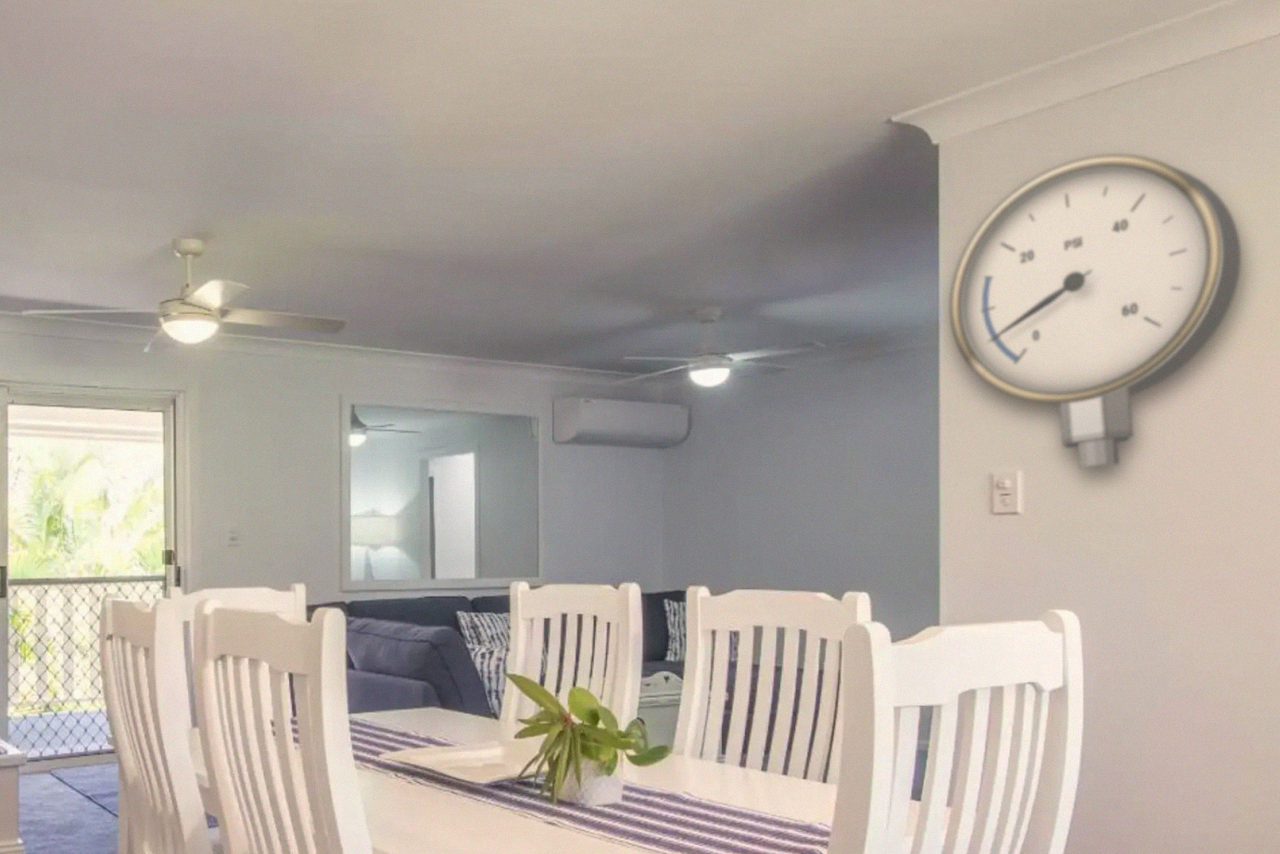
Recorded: value=5 unit=psi
